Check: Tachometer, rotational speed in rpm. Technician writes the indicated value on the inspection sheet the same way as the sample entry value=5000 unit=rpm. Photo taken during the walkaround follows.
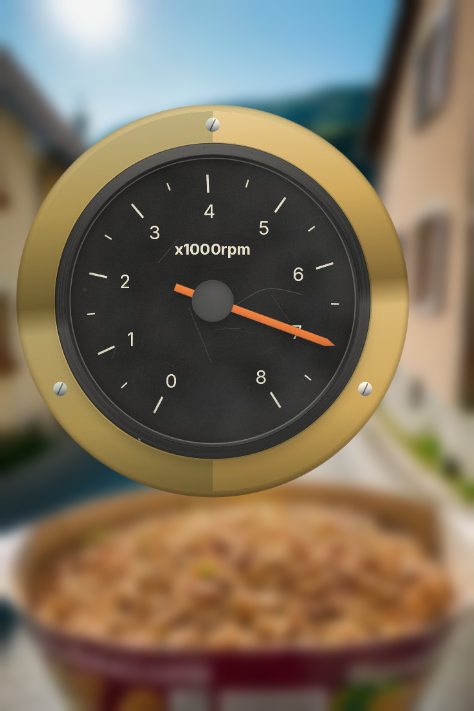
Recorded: value=7000 unit=rpm
